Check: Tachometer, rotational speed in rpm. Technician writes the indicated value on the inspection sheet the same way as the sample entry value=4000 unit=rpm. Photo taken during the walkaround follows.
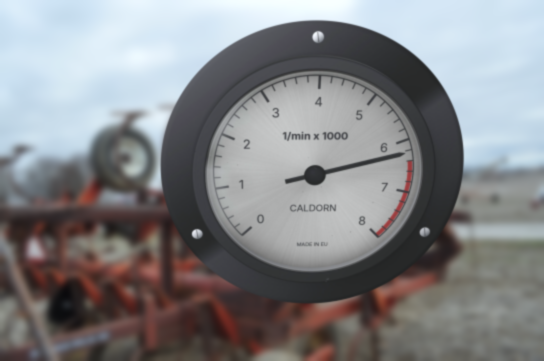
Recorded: value=6200 unit=rpm
